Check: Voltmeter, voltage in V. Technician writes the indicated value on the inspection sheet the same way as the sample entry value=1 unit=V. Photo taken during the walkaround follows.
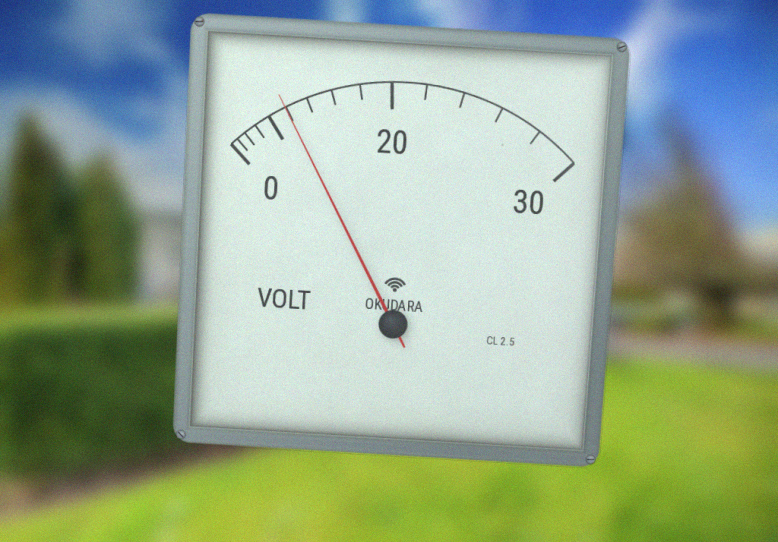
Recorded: value=12 unit=V
